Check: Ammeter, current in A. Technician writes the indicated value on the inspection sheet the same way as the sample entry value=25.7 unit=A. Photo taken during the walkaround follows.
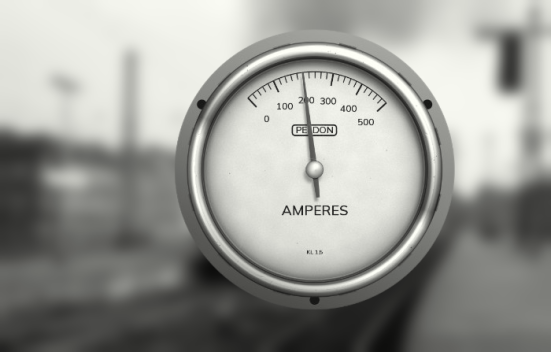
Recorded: value=200 unit=A
